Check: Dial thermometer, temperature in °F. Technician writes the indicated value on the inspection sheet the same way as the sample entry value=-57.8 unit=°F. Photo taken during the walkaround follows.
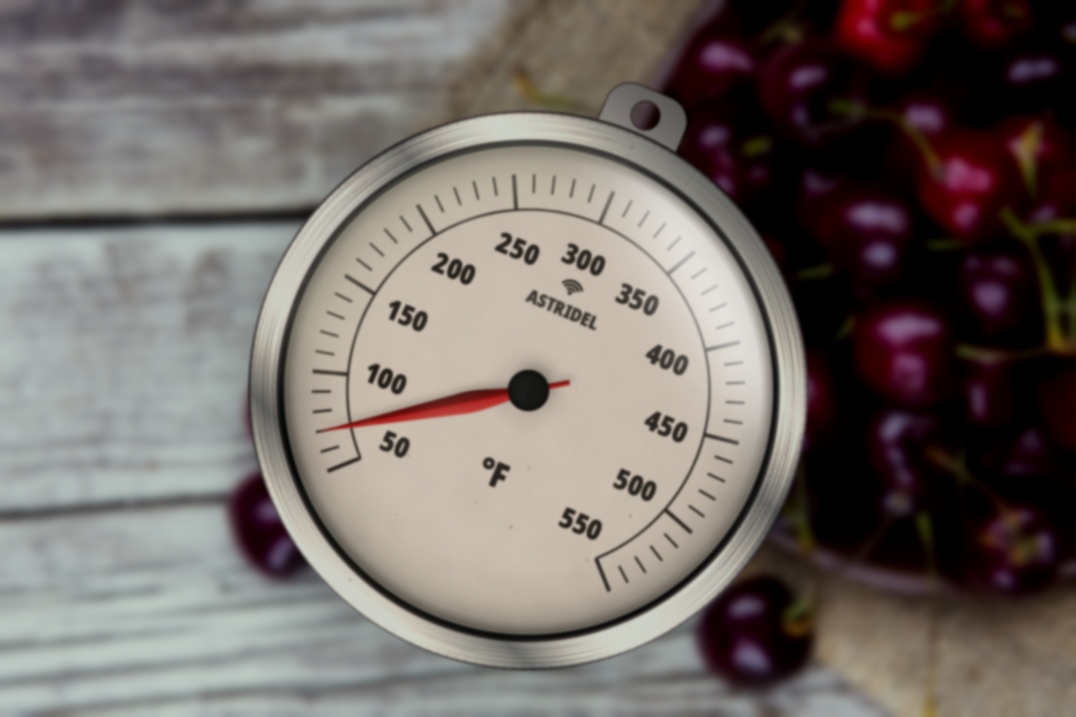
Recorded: value=70 unit=°F
